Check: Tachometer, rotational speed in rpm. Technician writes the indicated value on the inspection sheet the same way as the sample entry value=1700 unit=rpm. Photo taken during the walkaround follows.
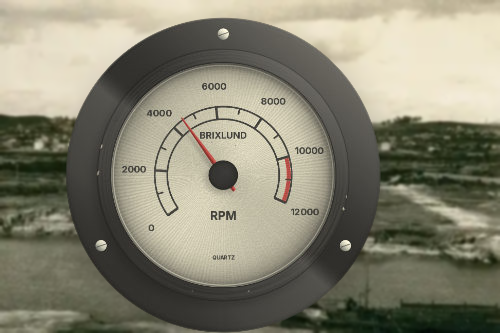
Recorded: value=4500 unit=rpm
